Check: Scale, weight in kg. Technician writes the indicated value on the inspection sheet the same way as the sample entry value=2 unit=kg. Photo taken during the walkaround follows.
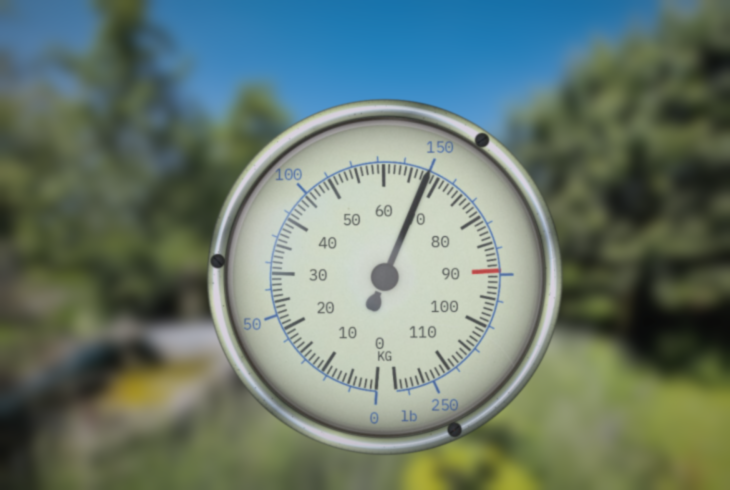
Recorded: value=68 unit=kg
